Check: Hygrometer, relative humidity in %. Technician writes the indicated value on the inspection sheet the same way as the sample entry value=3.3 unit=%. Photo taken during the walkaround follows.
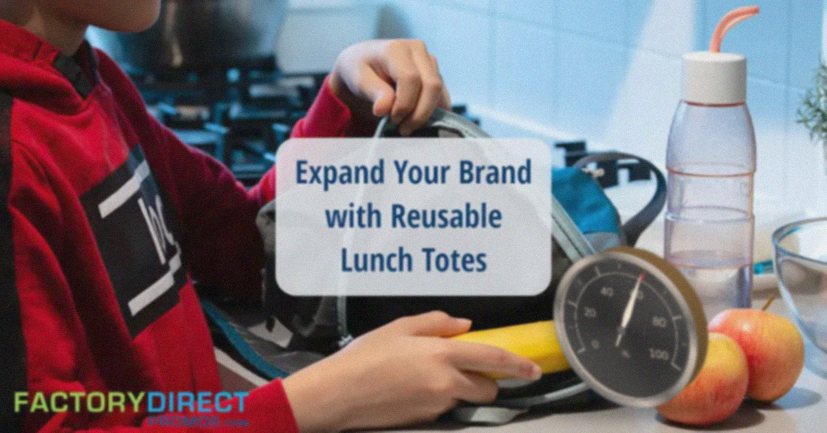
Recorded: value=60 unit=%
